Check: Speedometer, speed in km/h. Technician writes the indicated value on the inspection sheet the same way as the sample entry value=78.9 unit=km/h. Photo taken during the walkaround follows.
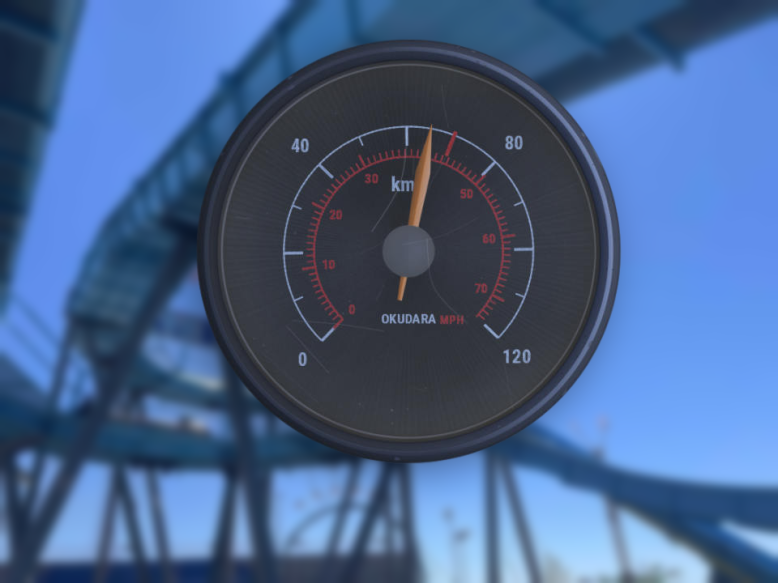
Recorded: value=65 unit=km/h
